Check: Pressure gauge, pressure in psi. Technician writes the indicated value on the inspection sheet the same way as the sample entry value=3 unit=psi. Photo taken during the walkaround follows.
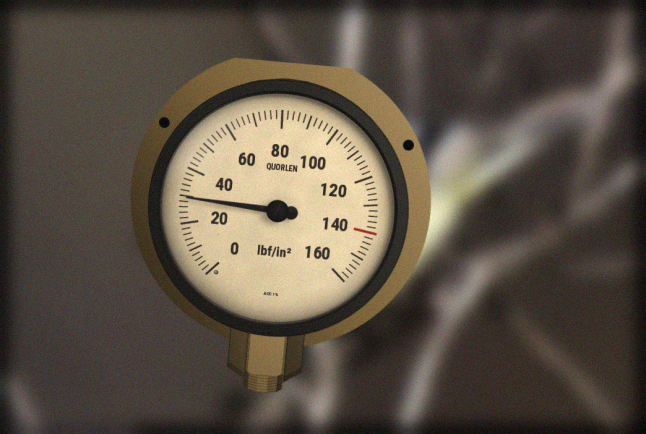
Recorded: value=30 unit=psi
